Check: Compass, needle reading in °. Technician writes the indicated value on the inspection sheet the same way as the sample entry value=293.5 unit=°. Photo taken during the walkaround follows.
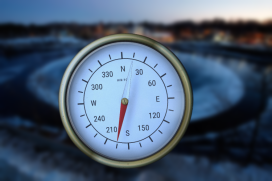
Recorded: value=195 unit=°
